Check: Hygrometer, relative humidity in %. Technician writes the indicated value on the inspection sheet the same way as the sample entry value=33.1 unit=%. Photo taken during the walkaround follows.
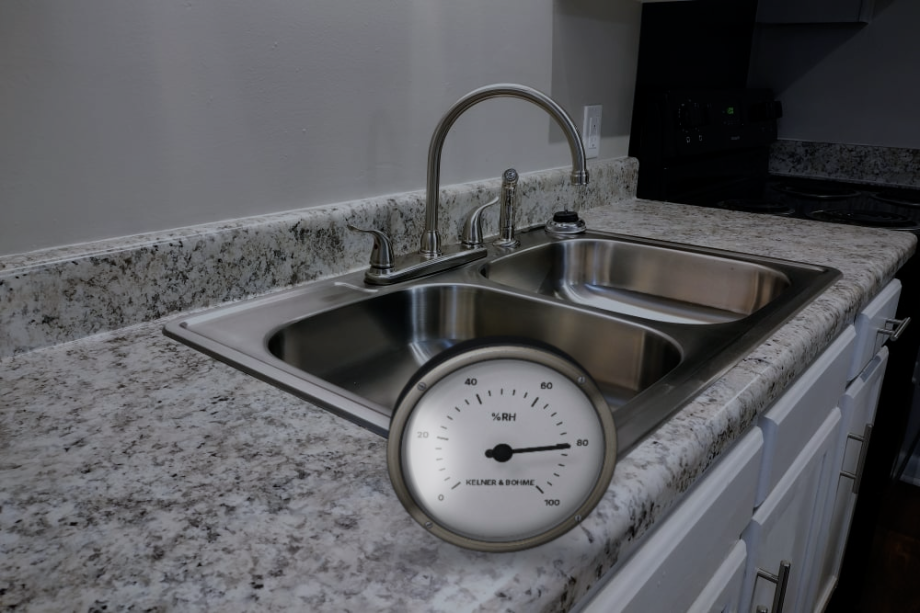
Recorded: value=80 unit=%
